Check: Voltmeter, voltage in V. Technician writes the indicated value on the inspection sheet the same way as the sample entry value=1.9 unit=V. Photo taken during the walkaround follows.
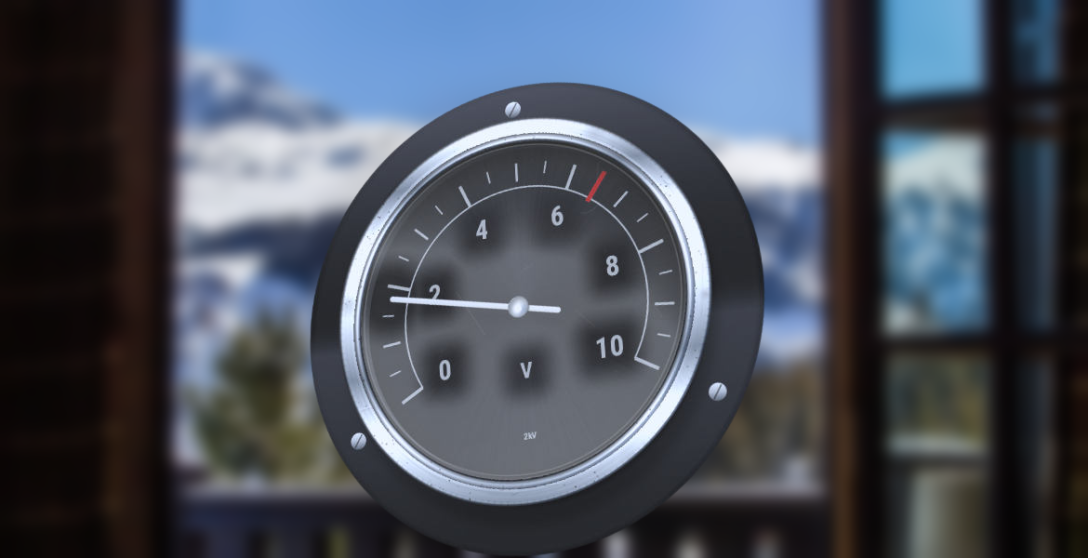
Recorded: value=1.75 unit=V
